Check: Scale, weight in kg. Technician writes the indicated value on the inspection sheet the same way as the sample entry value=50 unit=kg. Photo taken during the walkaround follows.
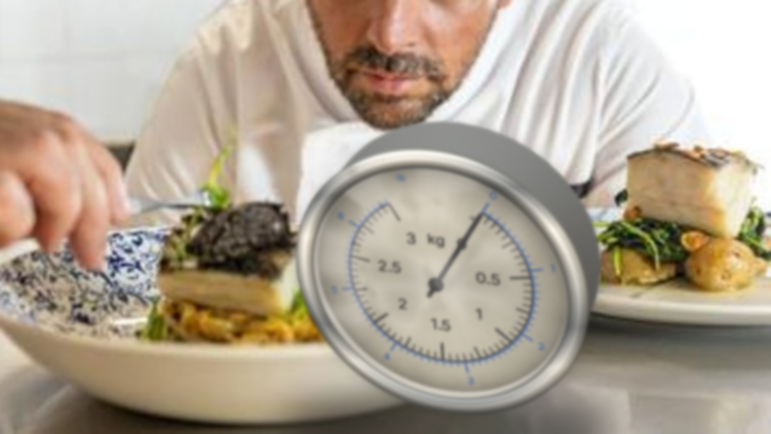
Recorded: value=0 unit=kg
